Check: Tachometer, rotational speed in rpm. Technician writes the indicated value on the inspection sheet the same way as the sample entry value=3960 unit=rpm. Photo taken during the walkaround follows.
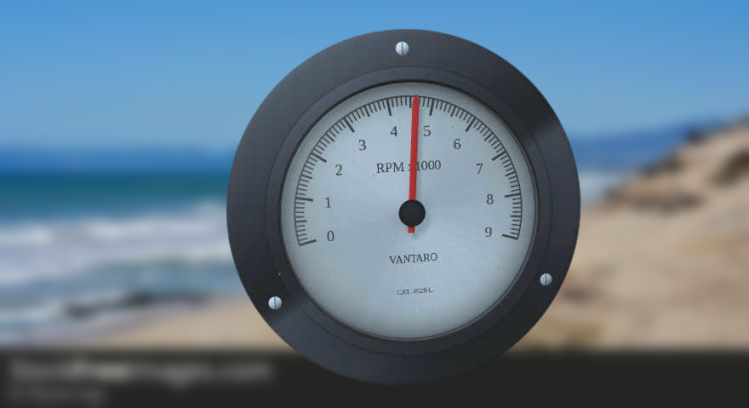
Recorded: value=4600 unit=rpm
